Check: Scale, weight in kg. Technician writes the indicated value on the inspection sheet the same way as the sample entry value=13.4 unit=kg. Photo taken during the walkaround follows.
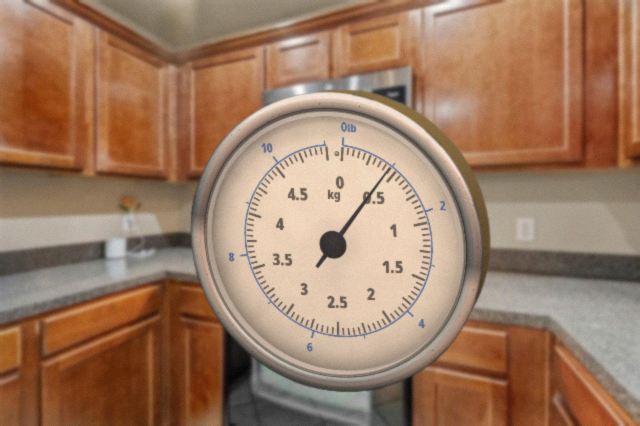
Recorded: value=0.45 unit=kg
